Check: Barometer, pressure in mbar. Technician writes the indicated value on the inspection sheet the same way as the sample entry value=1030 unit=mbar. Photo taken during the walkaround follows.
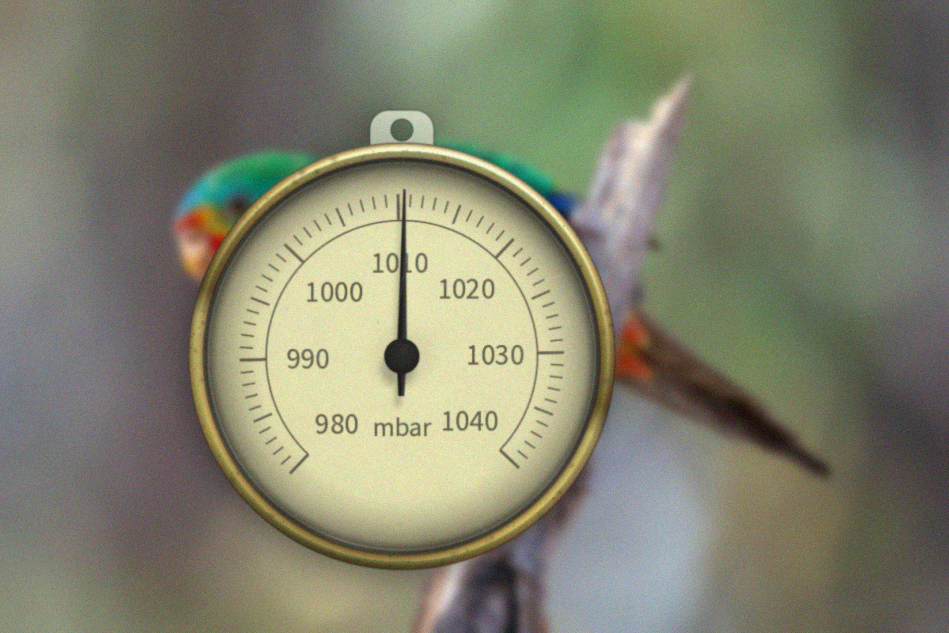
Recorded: value=1010.5 unit=mbar
